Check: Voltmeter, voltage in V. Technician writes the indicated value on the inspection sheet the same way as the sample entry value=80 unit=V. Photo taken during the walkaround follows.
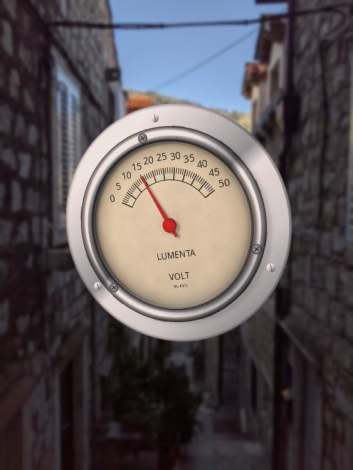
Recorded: value=15 unit=V
